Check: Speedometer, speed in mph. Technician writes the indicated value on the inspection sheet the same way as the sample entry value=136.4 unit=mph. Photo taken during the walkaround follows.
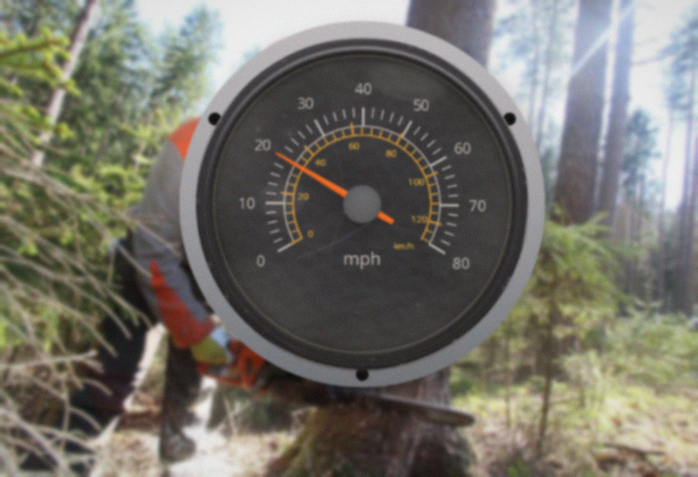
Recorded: value=20 unit=mph
